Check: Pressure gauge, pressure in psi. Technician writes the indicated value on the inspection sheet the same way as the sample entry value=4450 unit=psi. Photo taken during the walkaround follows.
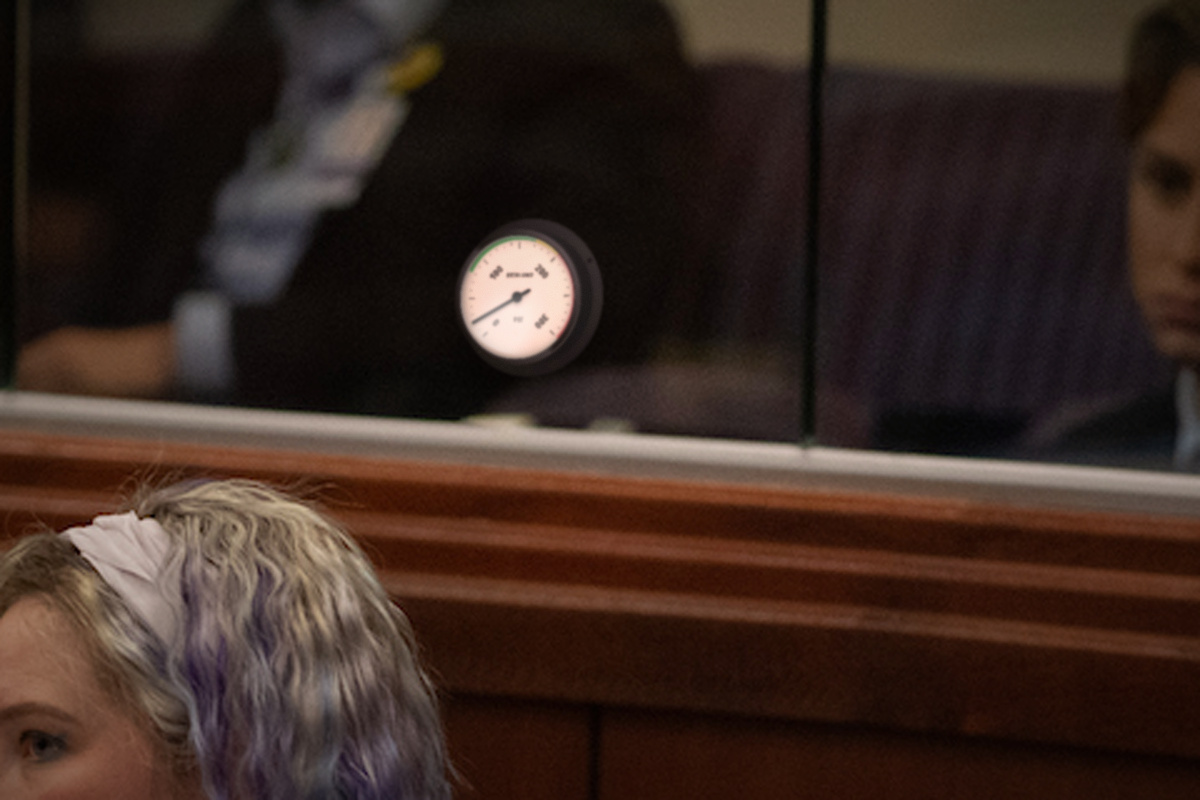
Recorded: value=20 unit=psi
